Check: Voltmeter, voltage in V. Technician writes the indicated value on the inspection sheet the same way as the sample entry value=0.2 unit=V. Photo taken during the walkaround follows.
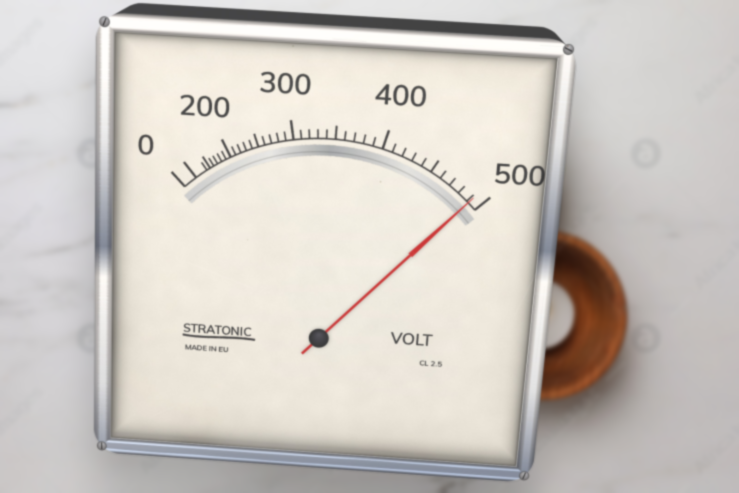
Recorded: value=490 unit=V
